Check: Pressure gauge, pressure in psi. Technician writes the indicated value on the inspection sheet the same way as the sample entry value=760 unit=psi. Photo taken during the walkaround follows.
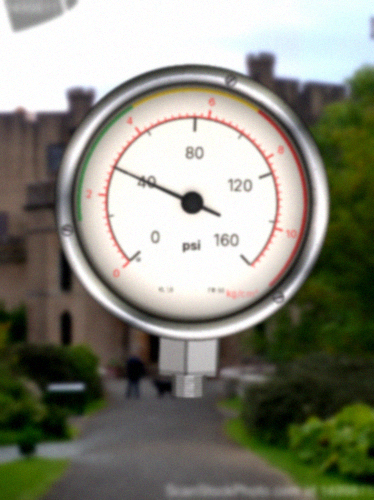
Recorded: value=40 unit=psi
